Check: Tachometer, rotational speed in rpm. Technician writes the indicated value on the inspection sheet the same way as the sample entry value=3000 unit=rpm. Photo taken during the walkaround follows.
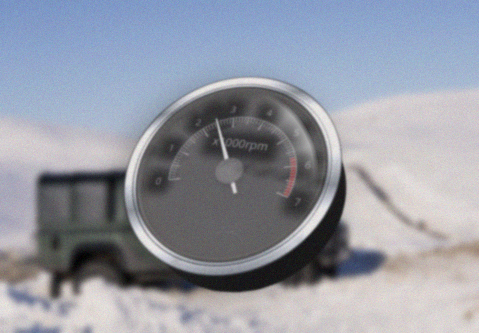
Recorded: value=2500 unit=rpm
